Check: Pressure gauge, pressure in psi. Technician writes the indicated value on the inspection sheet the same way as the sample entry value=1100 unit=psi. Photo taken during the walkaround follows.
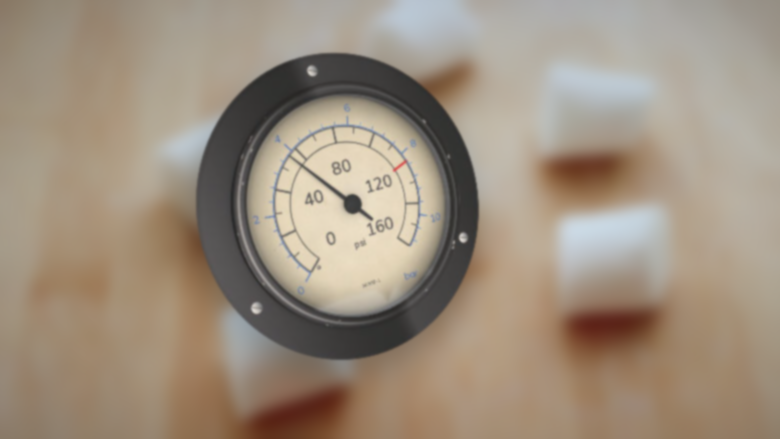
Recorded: value=55 unit=psi
